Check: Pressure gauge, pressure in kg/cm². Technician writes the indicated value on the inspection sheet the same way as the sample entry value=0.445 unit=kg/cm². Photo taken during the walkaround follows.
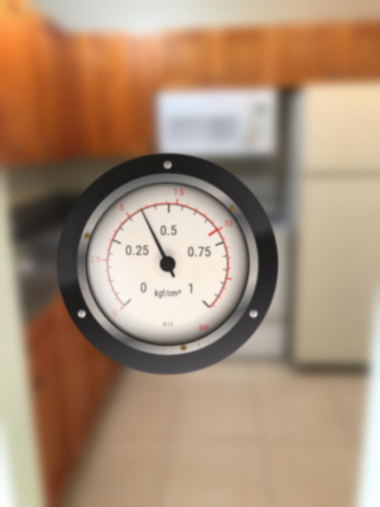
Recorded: value=0.4 unit=kg/cm²
